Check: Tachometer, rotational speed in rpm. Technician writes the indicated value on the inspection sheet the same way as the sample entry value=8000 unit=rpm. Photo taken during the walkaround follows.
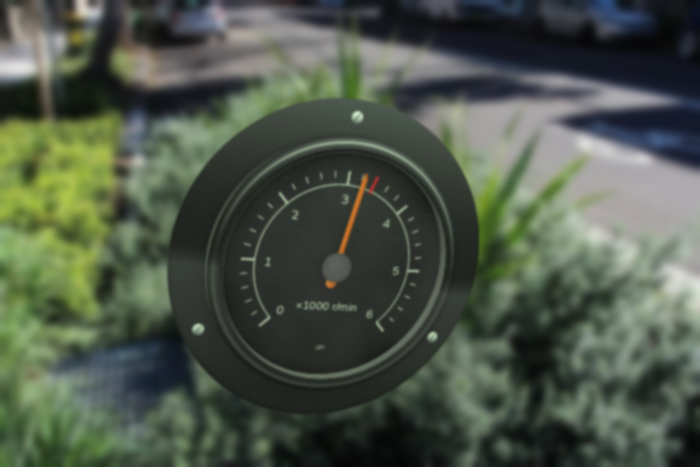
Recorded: value=3200 unit=rpm
